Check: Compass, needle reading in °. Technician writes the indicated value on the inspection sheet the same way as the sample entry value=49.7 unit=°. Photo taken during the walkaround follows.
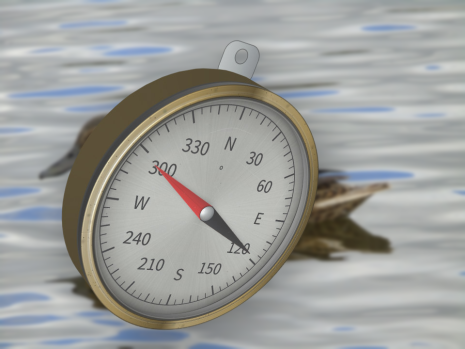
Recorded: value=297.5 unit=°
